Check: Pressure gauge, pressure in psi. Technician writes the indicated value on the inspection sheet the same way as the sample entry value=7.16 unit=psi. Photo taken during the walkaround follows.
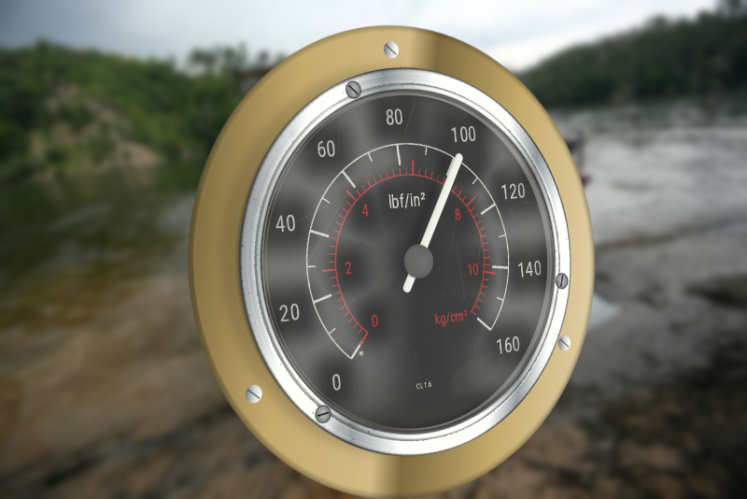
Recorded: value=100 unit=psi
